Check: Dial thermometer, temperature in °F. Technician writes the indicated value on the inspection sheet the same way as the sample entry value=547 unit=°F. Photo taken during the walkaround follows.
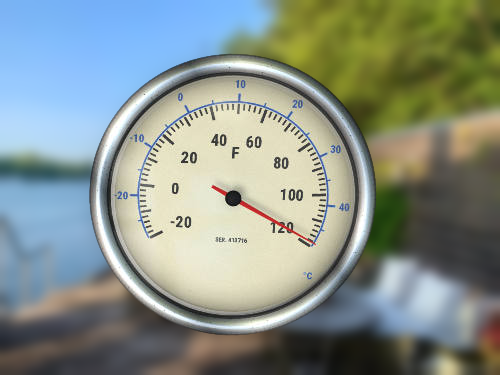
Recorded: value=118 unit=°F
